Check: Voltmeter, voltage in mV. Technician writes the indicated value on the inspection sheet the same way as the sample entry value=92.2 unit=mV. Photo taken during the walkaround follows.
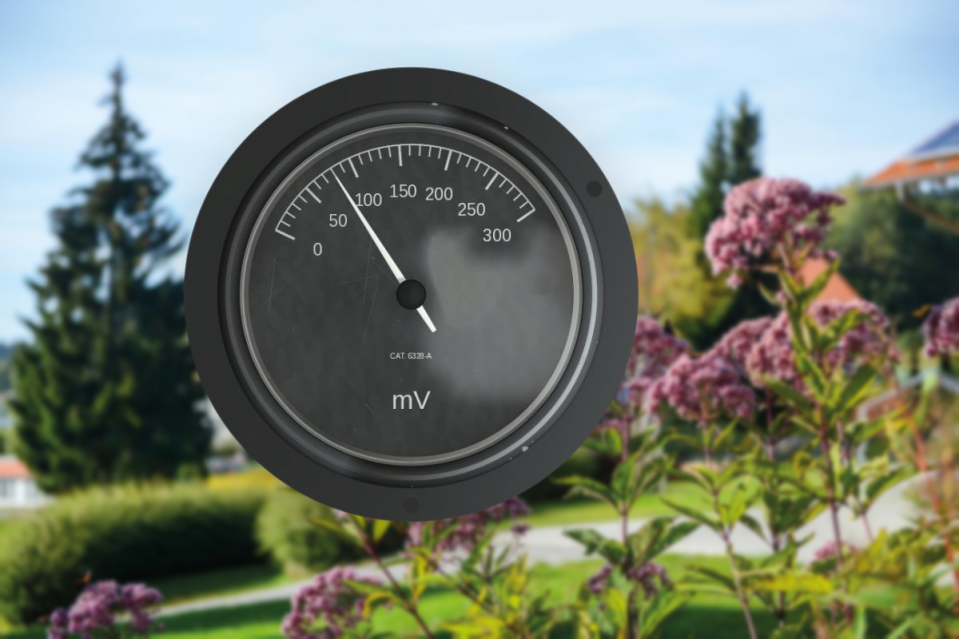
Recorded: value=80 unit=mV
